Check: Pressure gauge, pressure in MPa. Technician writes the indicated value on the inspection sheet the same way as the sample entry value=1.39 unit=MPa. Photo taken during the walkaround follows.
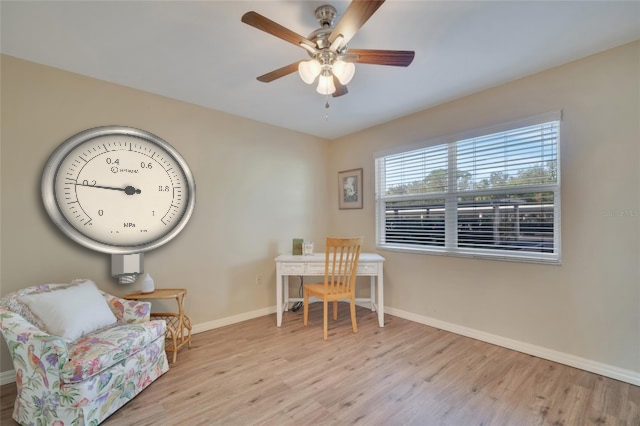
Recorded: value=0.18 unit=MPa
